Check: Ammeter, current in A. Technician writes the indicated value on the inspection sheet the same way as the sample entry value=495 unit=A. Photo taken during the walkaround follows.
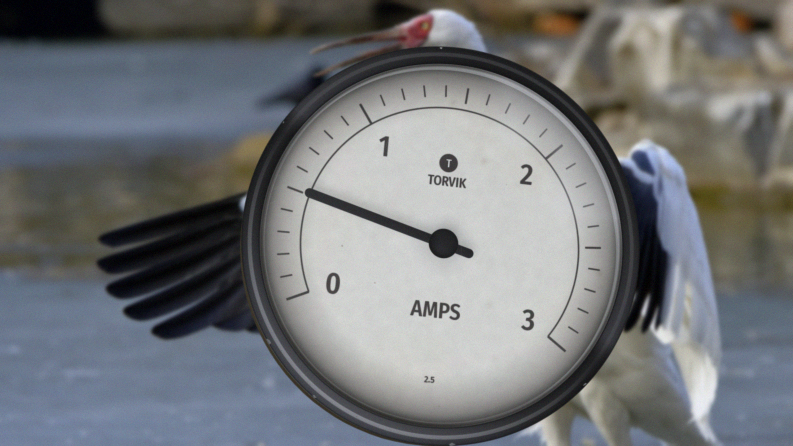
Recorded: value=0.5 unit=A
